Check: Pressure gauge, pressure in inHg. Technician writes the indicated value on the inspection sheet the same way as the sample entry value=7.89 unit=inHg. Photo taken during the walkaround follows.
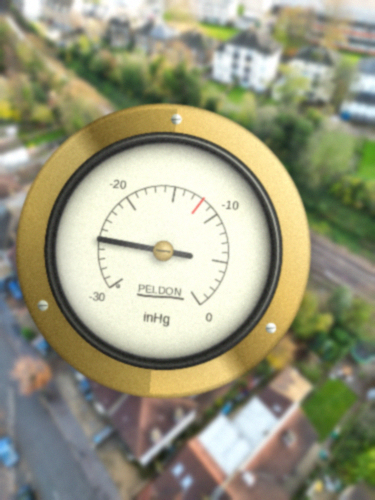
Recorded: value=-25 unit=inHg
